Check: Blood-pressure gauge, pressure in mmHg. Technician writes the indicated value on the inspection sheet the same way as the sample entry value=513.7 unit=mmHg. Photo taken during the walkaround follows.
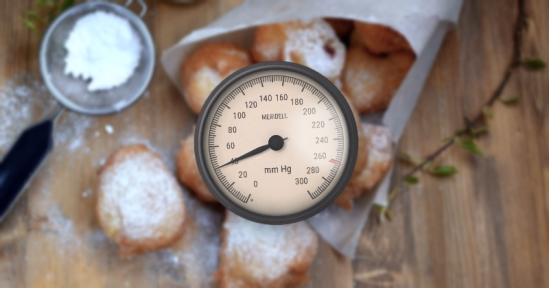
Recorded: value=40 unit=mmHg
